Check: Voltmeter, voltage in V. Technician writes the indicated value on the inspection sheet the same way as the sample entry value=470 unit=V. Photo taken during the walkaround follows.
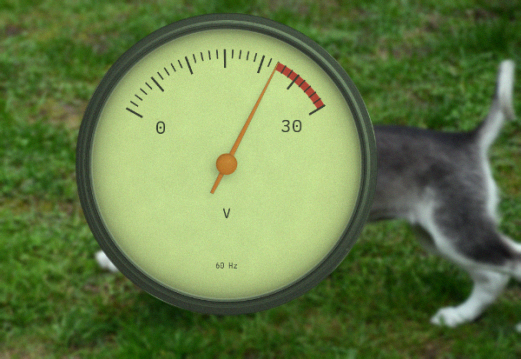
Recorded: value=22 unit=V
